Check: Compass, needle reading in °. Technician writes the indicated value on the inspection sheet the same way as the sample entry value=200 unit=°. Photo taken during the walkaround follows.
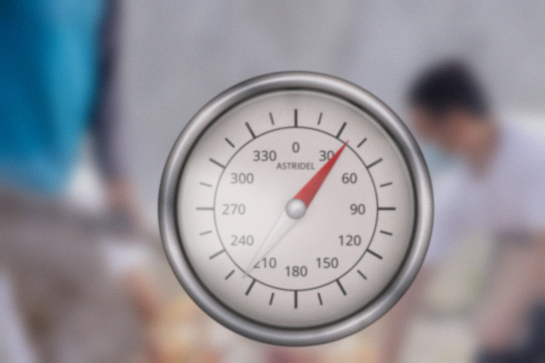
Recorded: value=37.5 unit=°
